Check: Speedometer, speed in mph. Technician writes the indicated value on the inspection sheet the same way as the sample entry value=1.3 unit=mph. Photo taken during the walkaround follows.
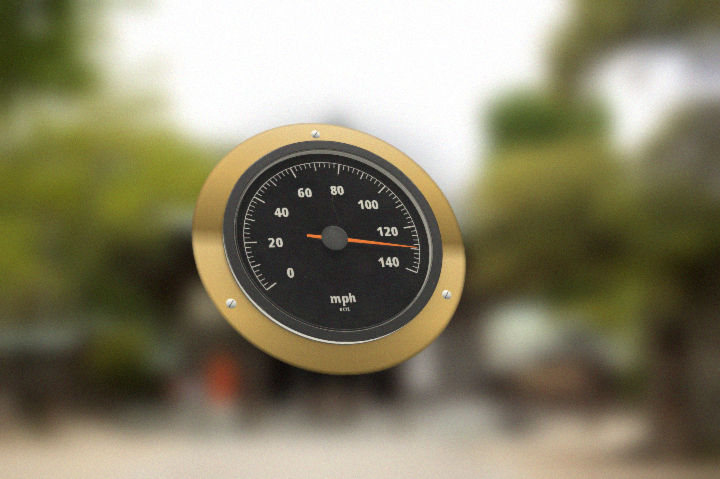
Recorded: value=130 unit=mph
